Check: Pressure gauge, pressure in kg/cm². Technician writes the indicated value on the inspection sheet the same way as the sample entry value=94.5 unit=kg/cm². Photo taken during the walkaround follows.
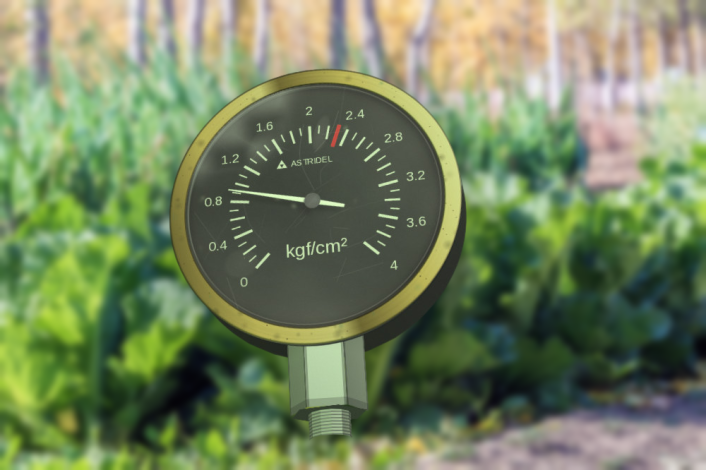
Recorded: value=0.9 unit=kg/cm²
